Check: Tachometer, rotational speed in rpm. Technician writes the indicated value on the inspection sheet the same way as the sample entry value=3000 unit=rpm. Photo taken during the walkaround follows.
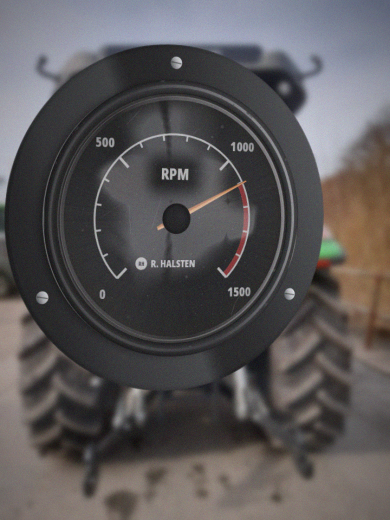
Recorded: value=1100 unit=rpm
